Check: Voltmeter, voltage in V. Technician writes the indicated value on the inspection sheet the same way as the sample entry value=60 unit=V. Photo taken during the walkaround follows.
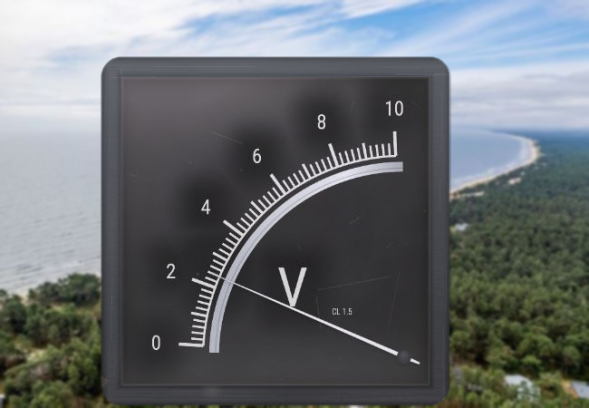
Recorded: value=2.4 unit=V
